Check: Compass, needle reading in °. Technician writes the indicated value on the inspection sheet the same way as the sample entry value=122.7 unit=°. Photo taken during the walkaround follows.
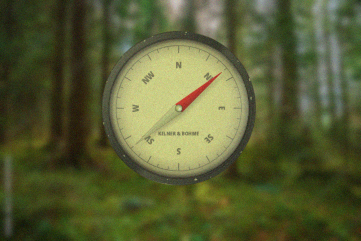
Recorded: value=50 unit=°
